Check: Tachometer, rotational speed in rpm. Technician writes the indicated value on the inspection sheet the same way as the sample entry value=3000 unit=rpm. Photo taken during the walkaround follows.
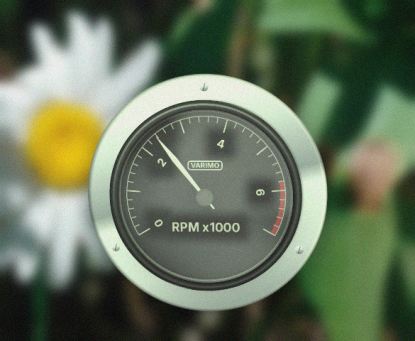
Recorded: value=2400 unit=rpm
